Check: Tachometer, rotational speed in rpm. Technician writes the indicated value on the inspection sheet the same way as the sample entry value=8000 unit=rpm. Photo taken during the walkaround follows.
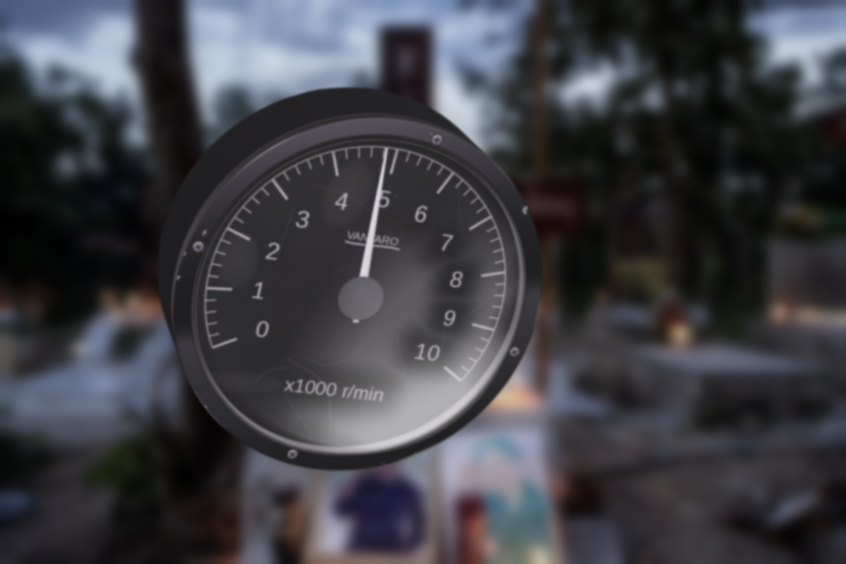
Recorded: value=4800 unit=rpm
